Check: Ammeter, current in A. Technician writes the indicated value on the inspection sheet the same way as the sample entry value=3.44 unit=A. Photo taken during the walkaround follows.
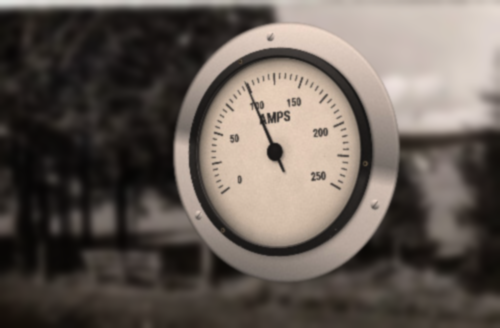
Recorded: value=100 unit=A
